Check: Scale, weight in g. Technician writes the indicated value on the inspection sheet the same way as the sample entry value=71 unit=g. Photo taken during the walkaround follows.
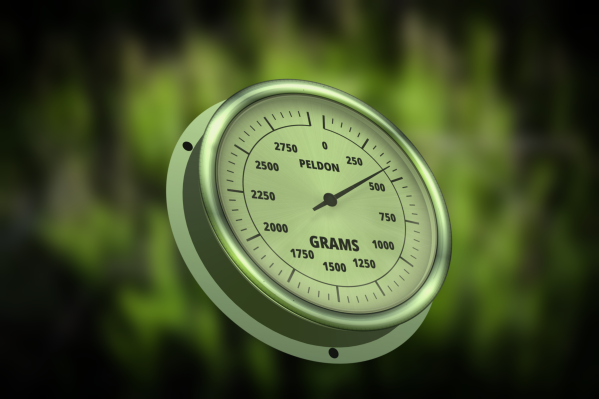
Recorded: value=425 unit=g
